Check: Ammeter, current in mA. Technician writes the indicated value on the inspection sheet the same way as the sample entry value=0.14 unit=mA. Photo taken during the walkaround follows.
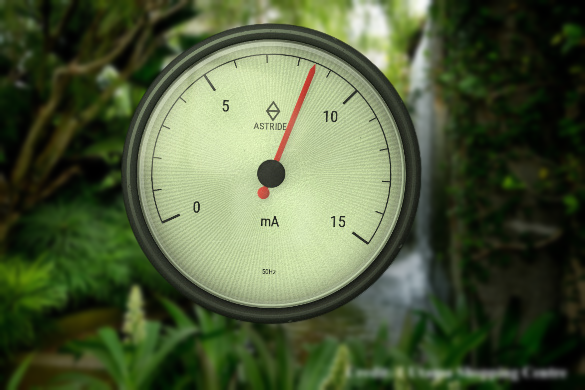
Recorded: value=8.5 unit=mA
